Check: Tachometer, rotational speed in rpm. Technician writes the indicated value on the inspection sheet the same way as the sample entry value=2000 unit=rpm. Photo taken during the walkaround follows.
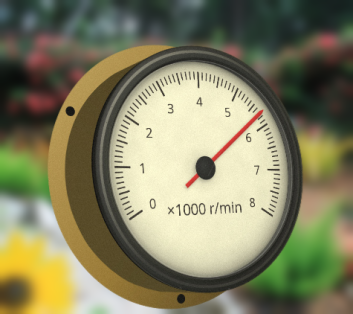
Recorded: value=5700 unit=rpm
